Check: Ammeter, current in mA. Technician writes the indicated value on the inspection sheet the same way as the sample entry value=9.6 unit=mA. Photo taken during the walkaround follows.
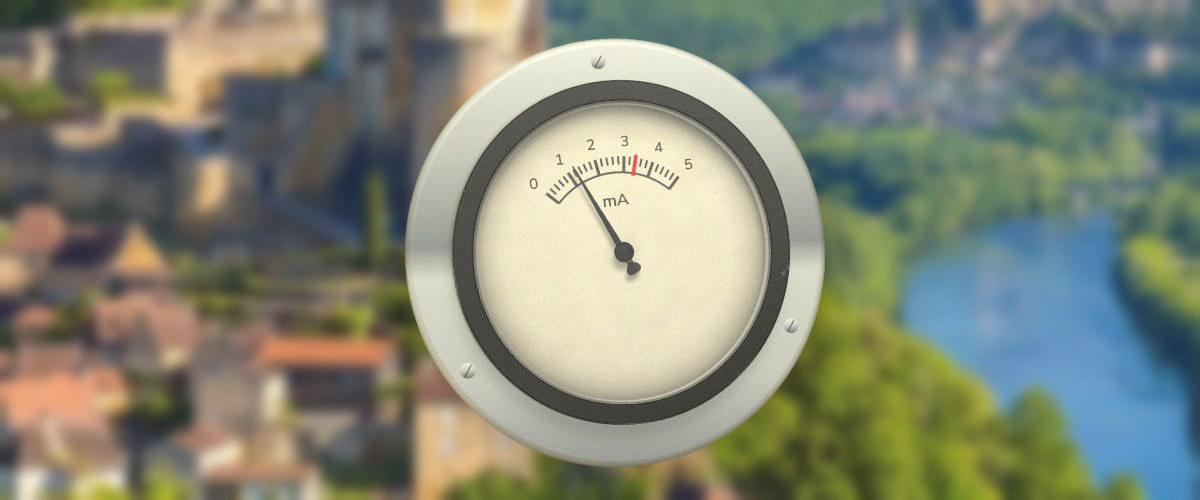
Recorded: value=1.2 unit=mA
